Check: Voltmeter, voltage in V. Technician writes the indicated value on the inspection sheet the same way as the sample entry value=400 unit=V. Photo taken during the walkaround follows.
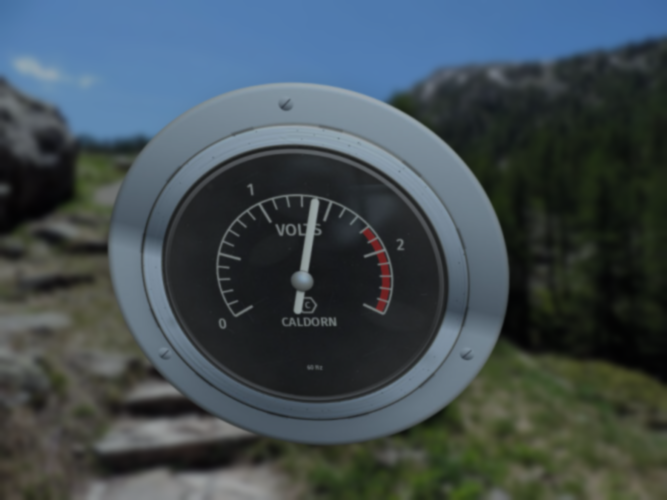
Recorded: value=1.4 unit=V
